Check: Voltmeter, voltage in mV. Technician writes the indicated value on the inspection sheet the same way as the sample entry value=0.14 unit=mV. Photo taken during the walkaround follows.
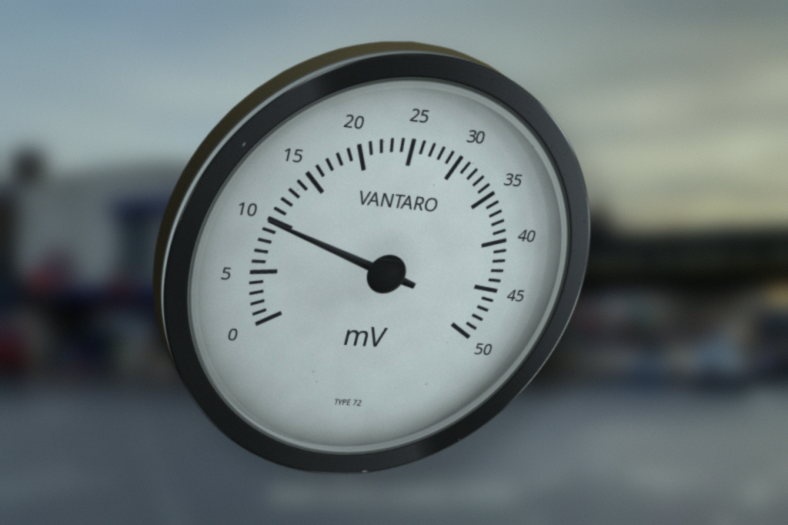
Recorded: value=10 unit=mV
